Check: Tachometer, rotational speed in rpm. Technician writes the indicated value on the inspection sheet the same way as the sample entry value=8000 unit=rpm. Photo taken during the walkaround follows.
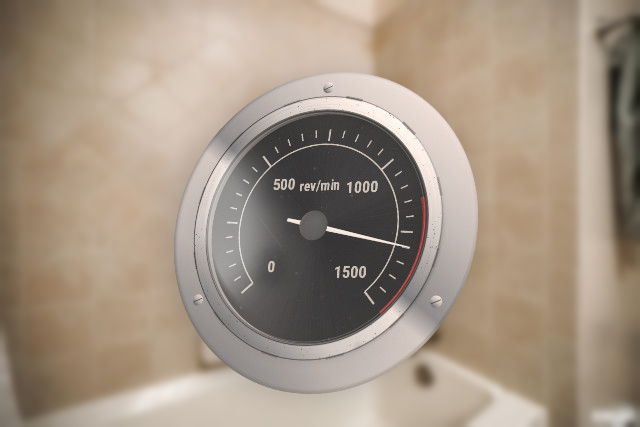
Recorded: value=1300 unit=rpm
